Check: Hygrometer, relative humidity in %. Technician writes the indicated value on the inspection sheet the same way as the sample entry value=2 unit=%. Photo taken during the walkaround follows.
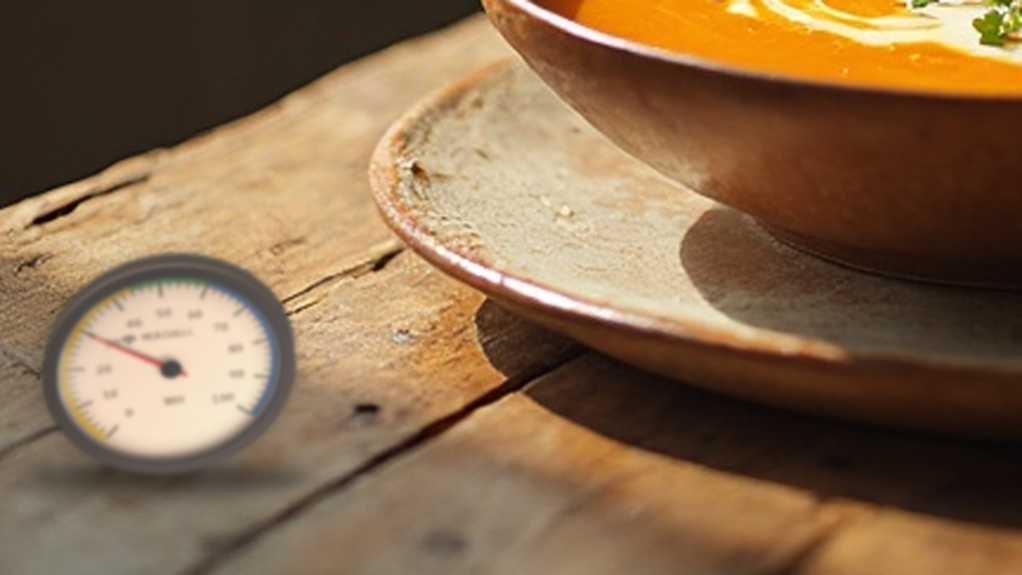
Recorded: value=30 unit=%
